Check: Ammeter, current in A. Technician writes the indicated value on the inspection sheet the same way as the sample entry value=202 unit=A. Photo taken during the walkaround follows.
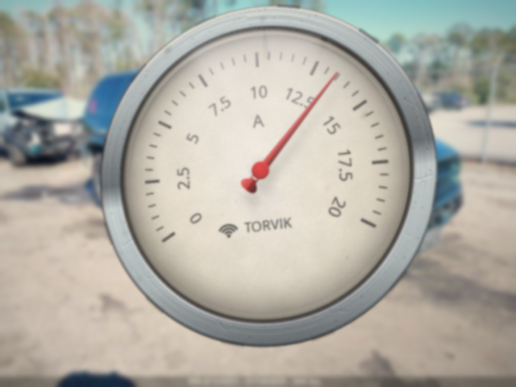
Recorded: value=13.5 unit=A
